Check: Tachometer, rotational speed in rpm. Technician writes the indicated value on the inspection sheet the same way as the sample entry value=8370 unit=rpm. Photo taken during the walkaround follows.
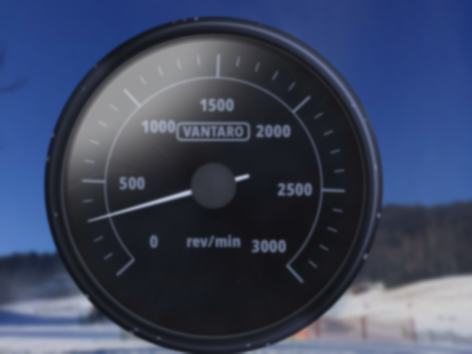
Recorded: value=300 unit=rpm
